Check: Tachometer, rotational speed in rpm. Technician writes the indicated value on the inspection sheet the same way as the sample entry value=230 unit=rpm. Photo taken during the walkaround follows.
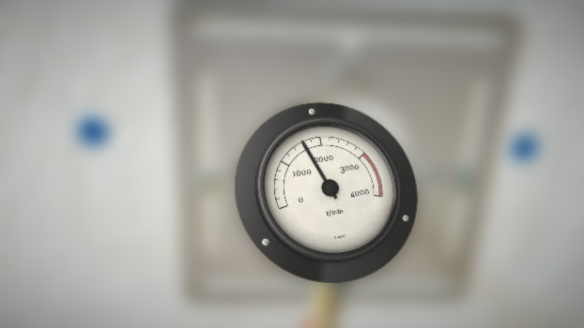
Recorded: value=1600 unit=rpm
